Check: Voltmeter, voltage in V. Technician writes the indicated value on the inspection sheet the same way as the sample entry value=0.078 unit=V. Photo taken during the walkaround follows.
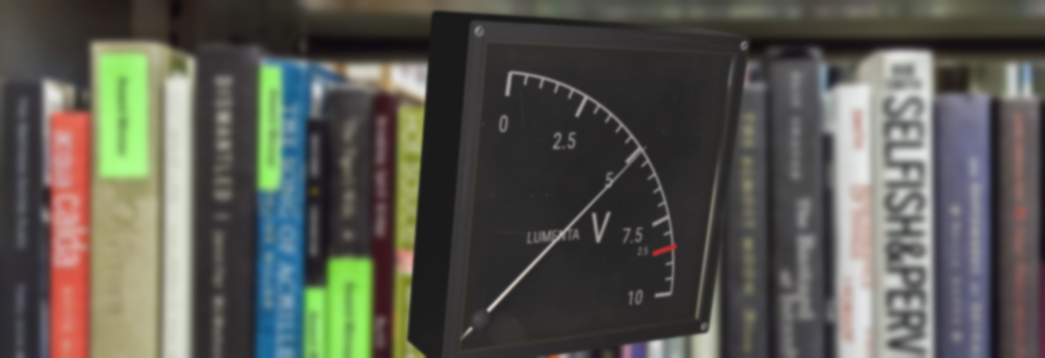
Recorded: value=5 unit=V
